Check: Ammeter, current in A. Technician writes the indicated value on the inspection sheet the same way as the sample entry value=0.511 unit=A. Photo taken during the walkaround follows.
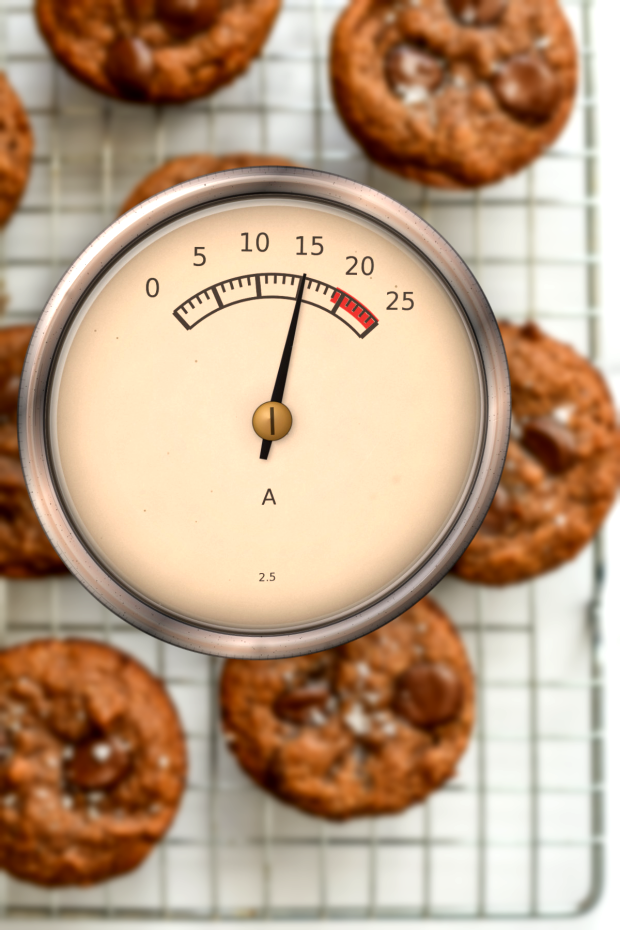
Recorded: value=15 unit=A
